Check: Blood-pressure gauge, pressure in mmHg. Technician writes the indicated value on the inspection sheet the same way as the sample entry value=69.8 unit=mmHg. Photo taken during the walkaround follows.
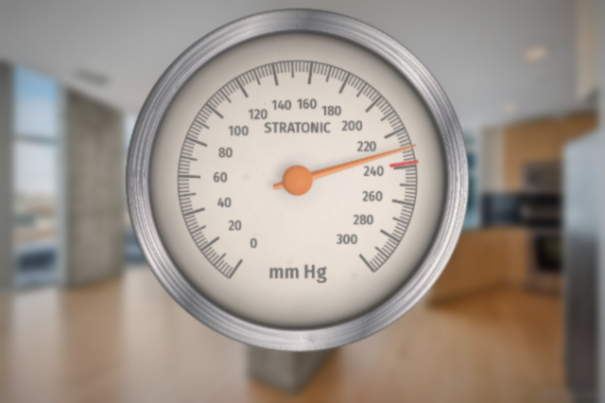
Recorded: value=230 unit=mmHg
